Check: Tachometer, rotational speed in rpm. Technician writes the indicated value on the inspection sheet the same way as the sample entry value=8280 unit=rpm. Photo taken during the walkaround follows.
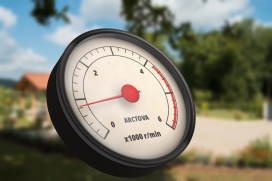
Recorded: value=800 unit=rpm
